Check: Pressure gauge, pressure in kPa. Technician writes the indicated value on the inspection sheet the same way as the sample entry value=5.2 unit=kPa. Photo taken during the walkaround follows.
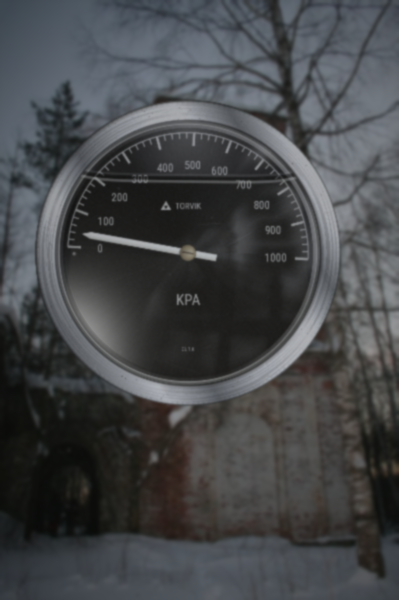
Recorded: value=40 unit=kPa
